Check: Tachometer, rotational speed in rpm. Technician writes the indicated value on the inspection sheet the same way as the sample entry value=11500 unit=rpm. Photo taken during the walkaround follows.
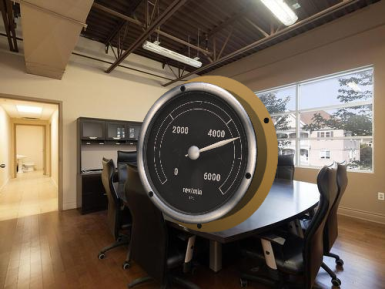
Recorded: value=4500 unit=rpm
